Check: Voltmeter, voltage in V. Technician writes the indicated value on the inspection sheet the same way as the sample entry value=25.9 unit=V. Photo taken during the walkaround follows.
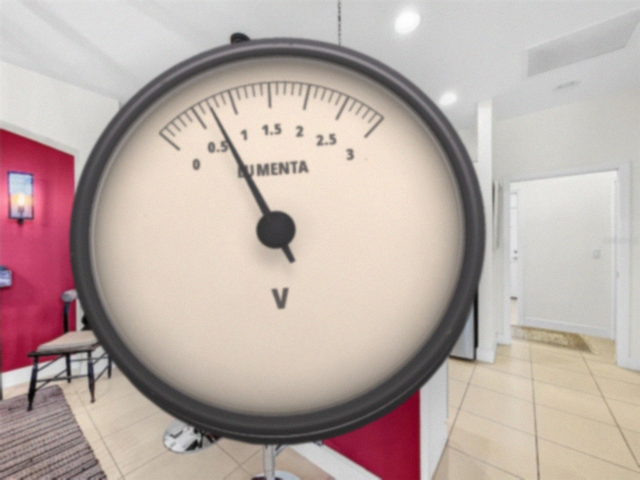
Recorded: value=0.7 unit=V
